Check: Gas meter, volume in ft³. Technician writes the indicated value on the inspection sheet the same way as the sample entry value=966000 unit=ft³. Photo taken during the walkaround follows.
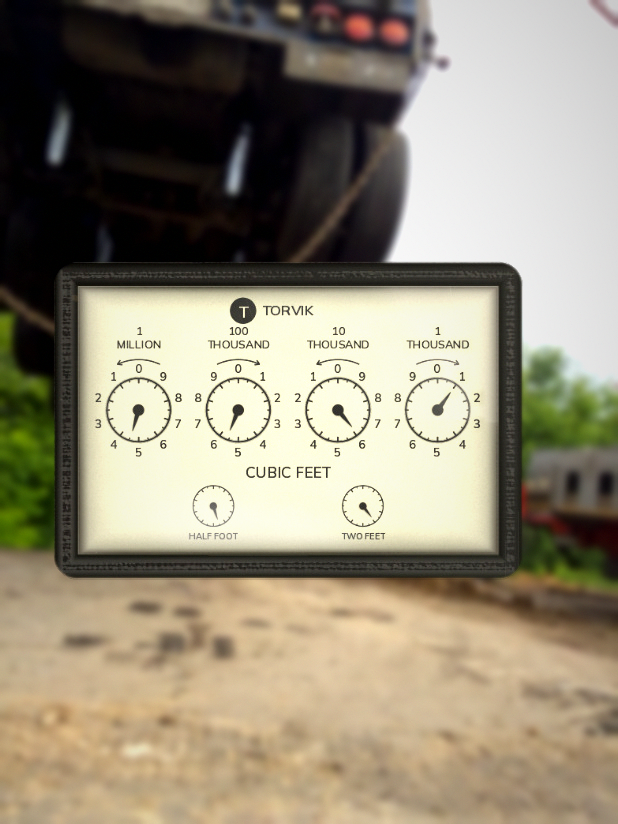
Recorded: value=456100 unit=ft³
